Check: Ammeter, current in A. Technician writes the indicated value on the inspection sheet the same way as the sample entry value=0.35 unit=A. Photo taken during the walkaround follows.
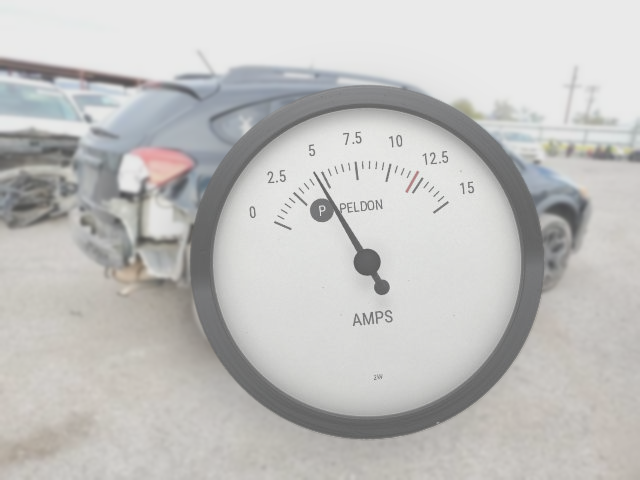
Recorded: value=4.5 unit=A
